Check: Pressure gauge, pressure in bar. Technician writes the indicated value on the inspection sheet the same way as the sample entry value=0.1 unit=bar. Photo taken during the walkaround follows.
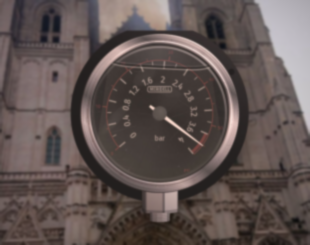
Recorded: value=3.8 unit=bar
